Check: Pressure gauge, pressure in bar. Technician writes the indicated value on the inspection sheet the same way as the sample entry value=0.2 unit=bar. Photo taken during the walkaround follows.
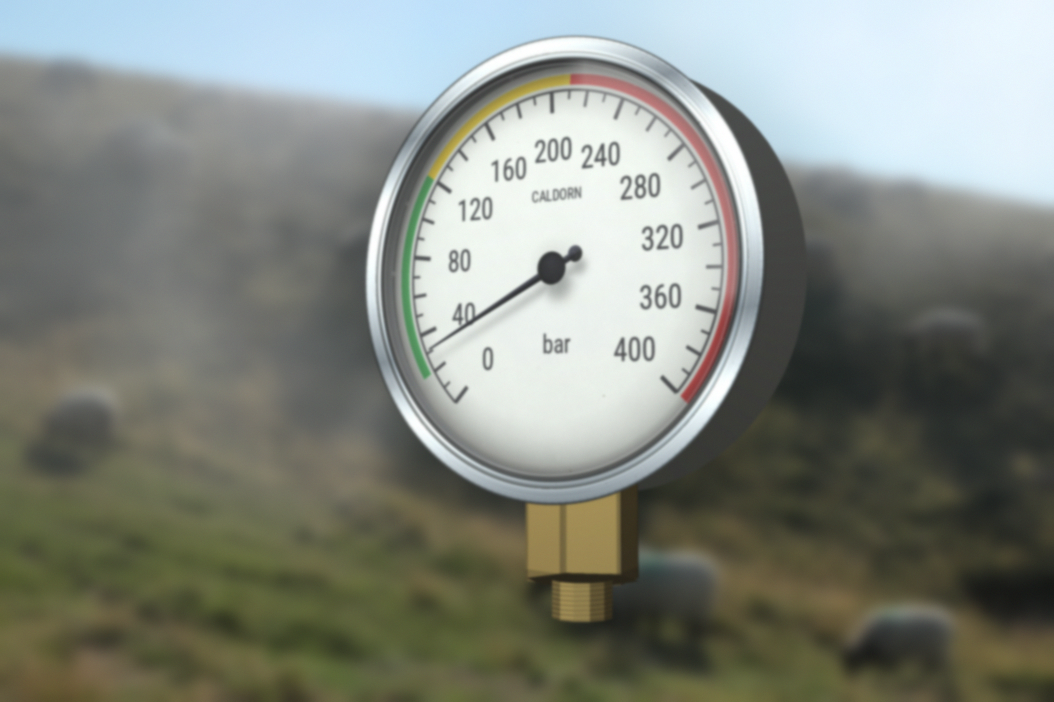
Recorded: value=30 unit=bar
